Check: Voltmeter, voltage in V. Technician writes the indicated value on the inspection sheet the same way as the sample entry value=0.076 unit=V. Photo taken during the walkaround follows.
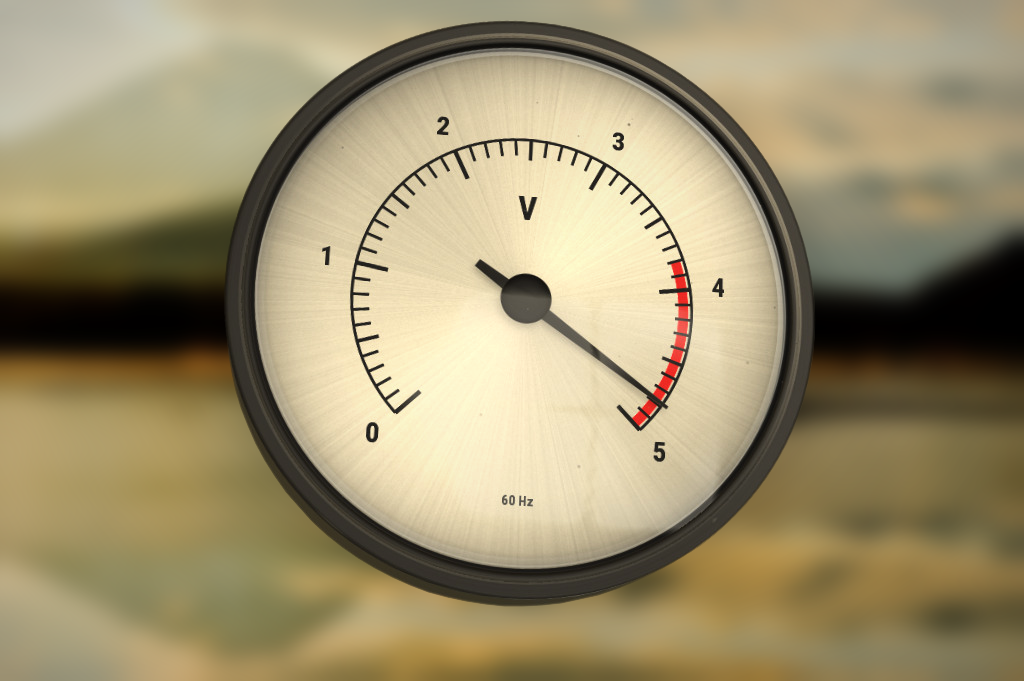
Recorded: value=4.8 unit=V
